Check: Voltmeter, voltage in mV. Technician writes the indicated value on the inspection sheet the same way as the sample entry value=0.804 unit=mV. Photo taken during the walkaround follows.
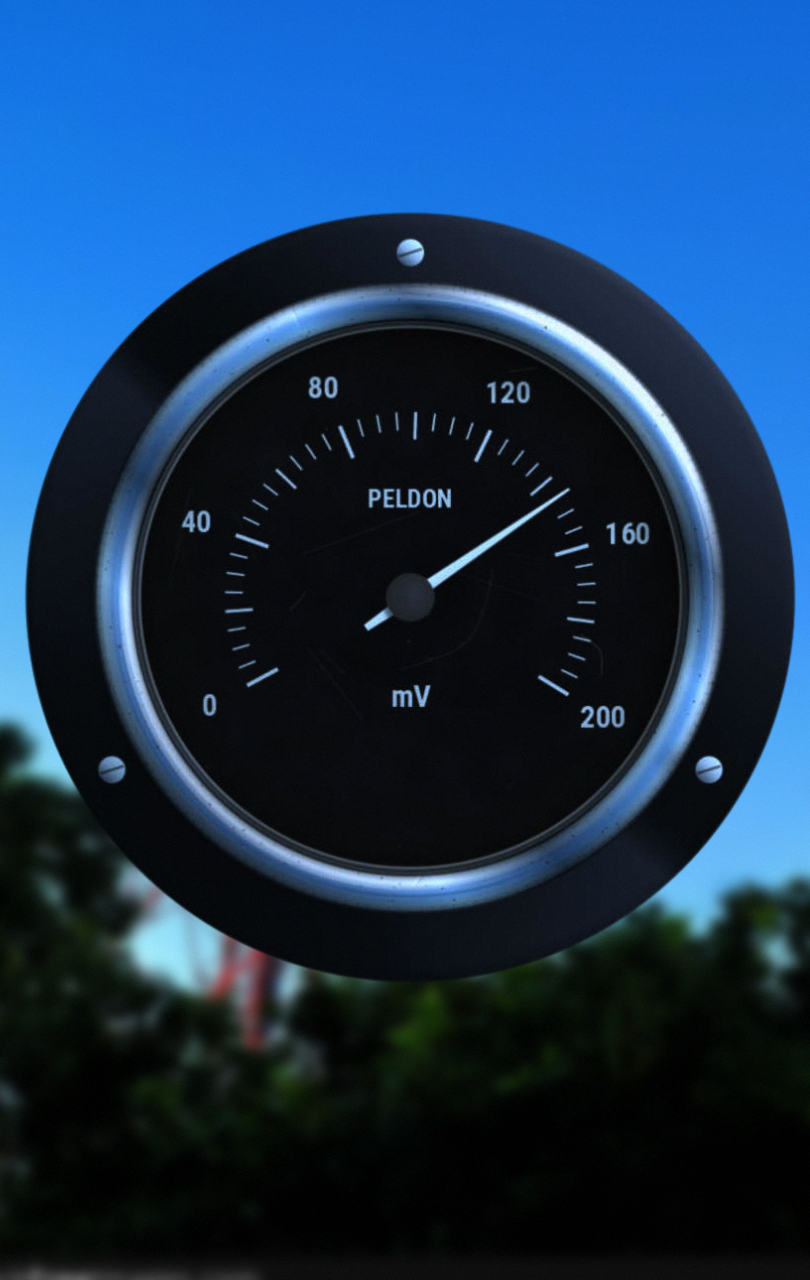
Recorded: value=145 unit=mV
